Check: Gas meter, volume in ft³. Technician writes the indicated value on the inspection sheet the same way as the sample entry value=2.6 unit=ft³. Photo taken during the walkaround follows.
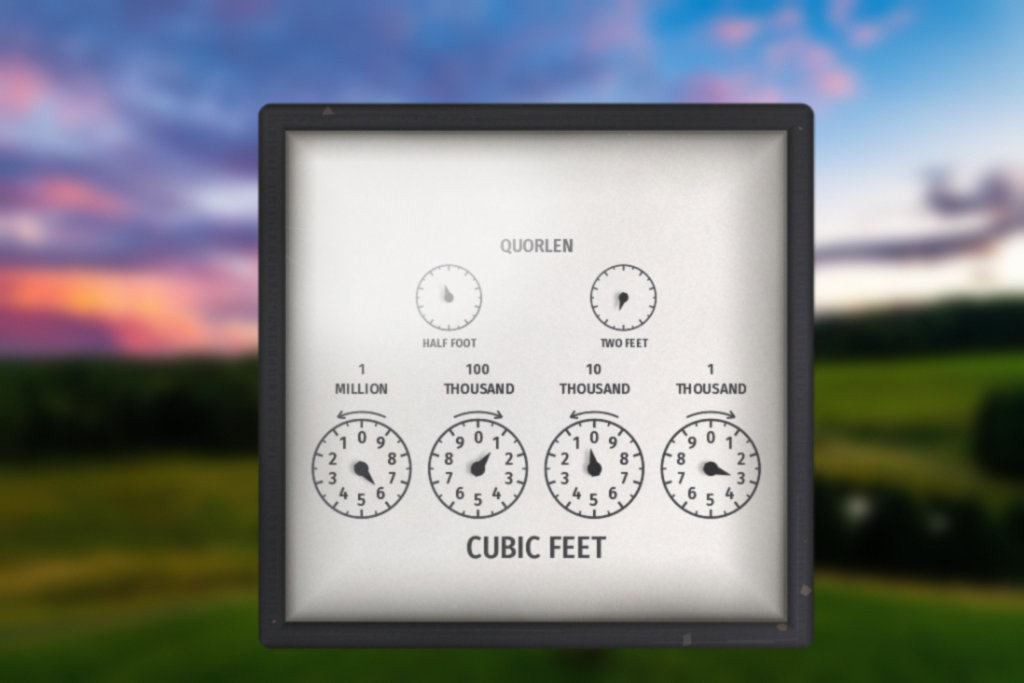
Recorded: value=610300 unit=ft³
